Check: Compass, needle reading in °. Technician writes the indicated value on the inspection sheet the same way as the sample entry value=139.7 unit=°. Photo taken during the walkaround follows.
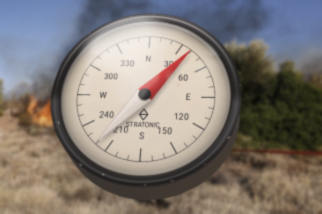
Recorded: value=40 unit=°
